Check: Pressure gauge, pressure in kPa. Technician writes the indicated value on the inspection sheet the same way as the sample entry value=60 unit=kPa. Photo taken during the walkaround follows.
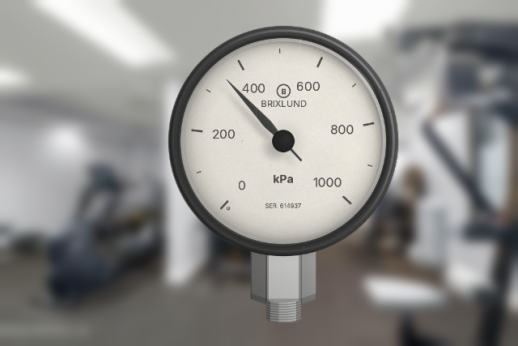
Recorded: value=350 unit=kPa
